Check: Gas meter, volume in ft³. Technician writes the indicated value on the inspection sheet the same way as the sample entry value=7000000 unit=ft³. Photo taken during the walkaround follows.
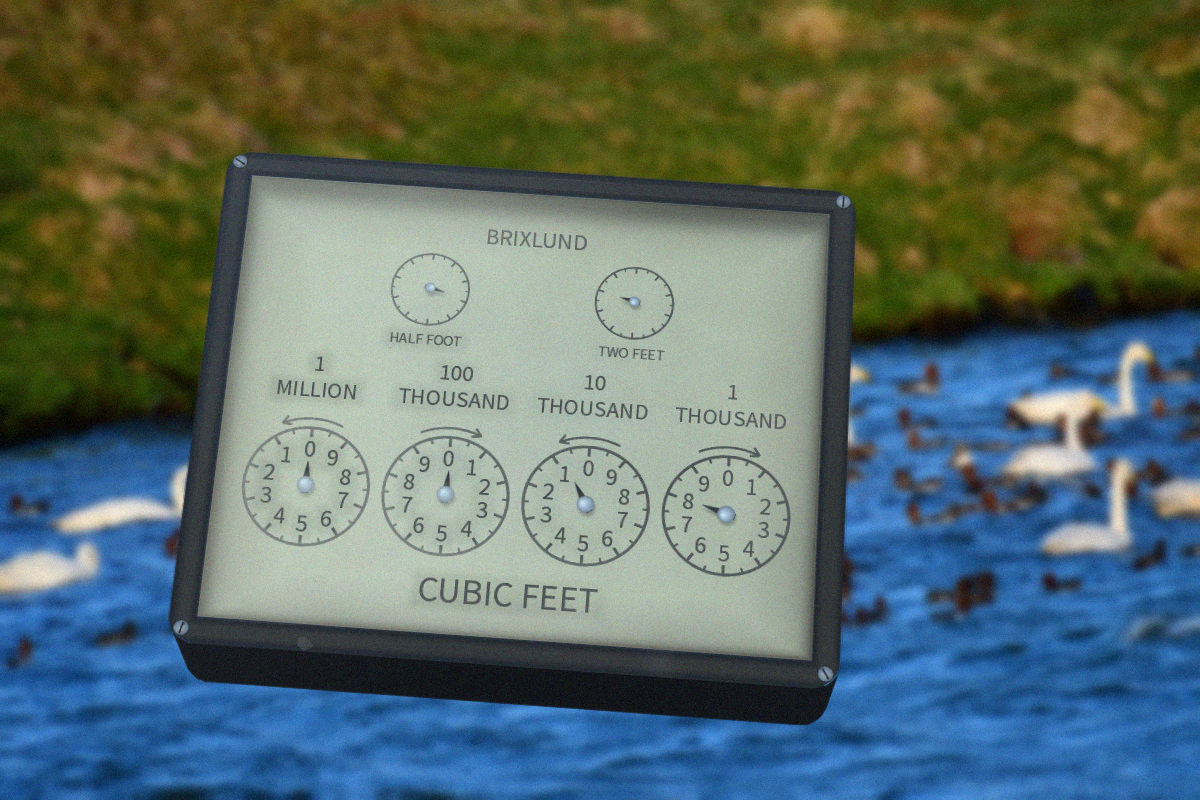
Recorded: value=800 unit=ft³
